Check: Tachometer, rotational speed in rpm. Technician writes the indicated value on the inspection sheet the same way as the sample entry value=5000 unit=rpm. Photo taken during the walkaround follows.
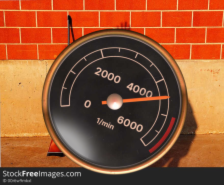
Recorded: value=4500 unit=rpm
